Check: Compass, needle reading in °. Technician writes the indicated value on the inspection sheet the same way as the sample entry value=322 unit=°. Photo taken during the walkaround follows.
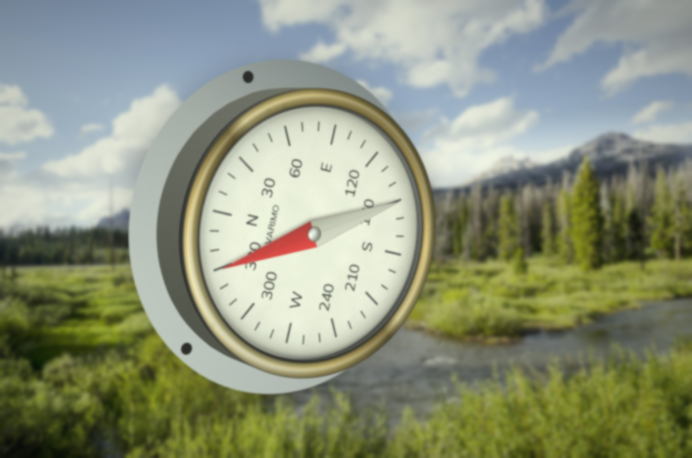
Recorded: value=330 unit=°
